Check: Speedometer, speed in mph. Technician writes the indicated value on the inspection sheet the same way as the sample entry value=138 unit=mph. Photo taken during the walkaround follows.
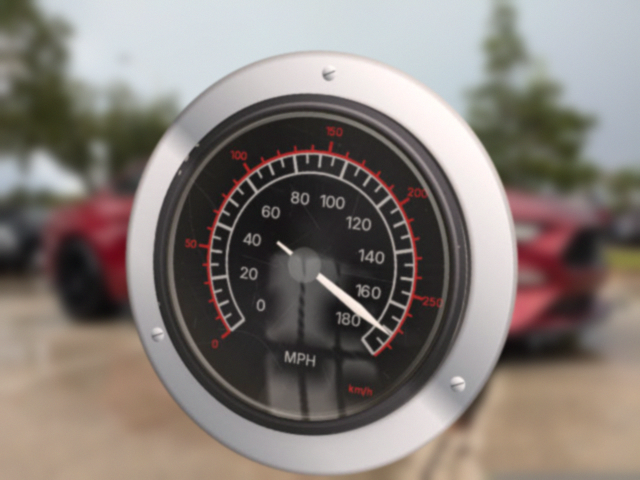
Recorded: value=170 unit=mph
